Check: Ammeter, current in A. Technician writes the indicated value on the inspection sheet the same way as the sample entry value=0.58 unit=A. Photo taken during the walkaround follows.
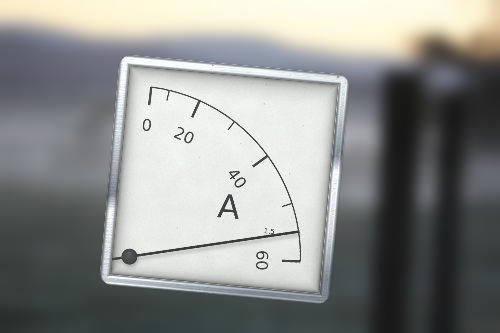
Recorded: value=55 unit=A
